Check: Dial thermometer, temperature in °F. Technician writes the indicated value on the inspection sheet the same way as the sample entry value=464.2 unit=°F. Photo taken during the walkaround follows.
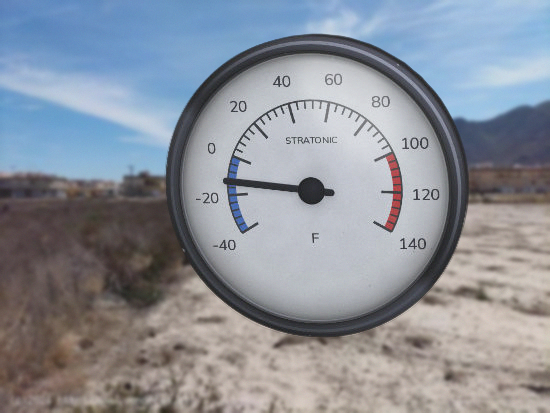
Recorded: value=-12 unit=°F
